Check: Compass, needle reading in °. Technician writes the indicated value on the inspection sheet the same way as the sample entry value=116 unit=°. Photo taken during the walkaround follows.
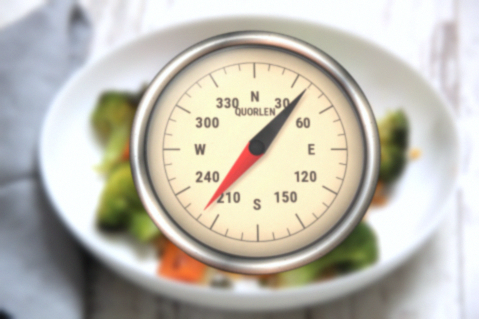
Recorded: value=220 unit=°
